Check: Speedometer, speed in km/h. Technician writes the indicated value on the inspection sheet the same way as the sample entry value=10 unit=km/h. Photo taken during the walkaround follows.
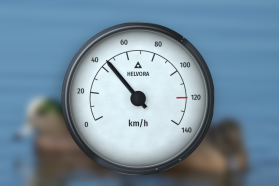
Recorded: value=45 unit=km/h
